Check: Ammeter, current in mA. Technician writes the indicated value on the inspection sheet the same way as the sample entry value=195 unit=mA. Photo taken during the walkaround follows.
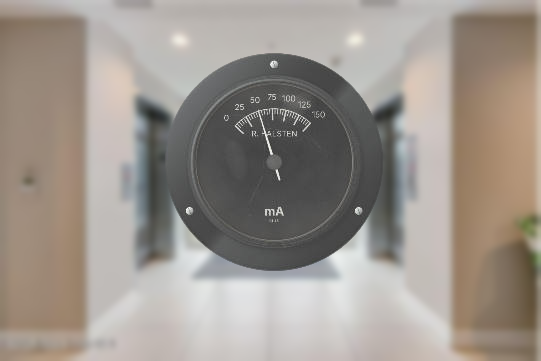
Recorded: value=50 unit=mA
